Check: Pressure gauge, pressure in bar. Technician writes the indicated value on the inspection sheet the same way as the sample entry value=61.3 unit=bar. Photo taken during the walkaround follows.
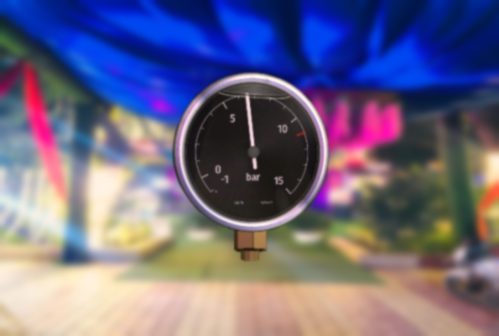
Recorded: value=6.5 unit=bar
